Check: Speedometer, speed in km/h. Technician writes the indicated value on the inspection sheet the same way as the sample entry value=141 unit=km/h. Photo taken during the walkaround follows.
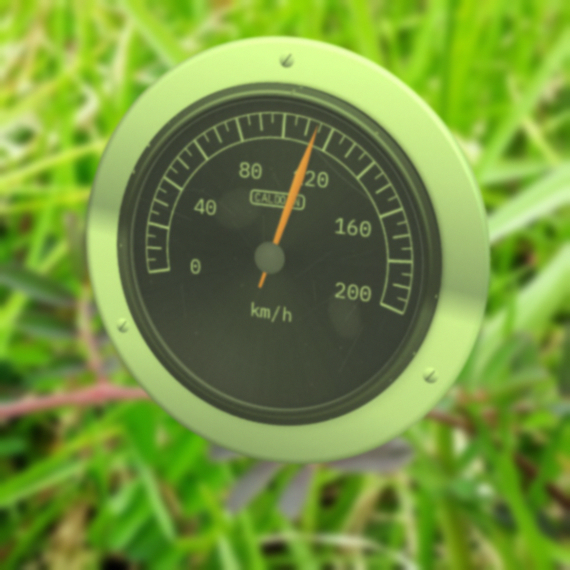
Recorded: value=115 unit=km/h
